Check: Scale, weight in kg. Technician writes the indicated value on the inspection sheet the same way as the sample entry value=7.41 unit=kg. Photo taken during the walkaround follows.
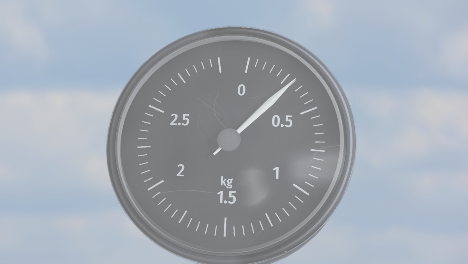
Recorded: value=0.3 unit=kg
